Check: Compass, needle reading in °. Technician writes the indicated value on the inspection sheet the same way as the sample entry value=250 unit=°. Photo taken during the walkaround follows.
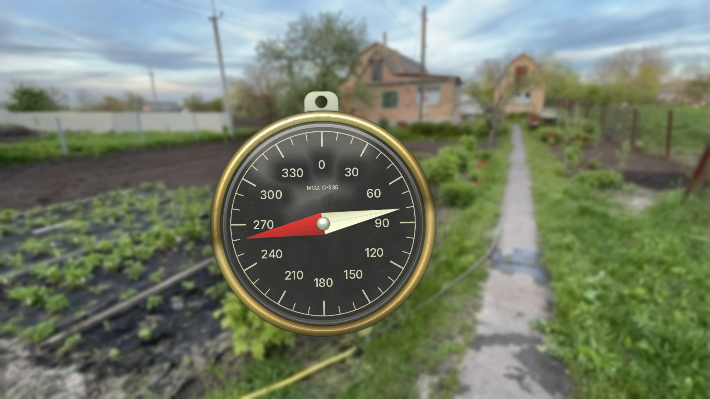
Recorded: value=260 unit=°
